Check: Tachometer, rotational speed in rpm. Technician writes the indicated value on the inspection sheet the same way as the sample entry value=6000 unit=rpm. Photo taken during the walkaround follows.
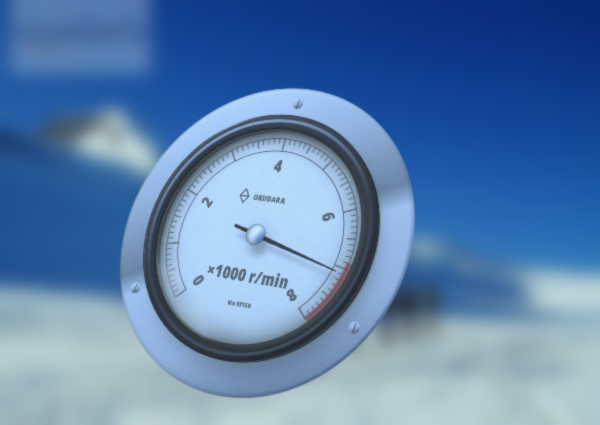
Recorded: value=7100 unit=rpm
